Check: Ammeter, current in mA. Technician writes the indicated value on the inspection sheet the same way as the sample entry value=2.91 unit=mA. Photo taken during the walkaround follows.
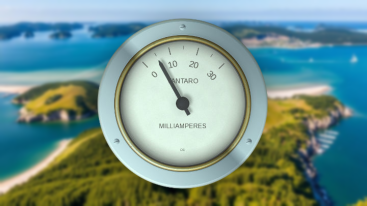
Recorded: value=5 unit=mA
